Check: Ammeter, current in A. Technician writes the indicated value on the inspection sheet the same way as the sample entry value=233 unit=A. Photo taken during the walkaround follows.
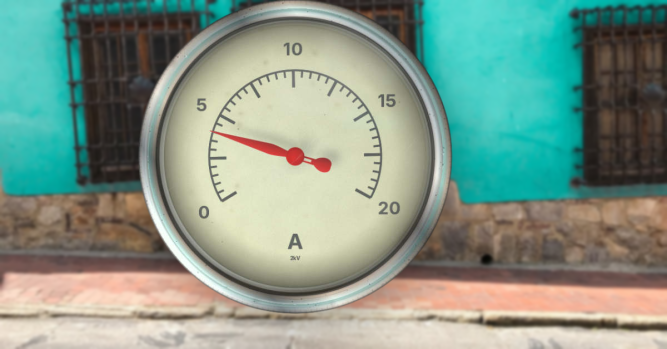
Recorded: value=4 unit=A
